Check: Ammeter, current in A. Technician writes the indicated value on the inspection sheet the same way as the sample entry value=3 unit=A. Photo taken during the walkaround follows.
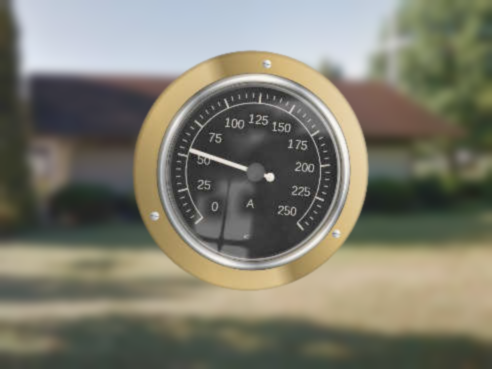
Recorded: value=55 unit=A
